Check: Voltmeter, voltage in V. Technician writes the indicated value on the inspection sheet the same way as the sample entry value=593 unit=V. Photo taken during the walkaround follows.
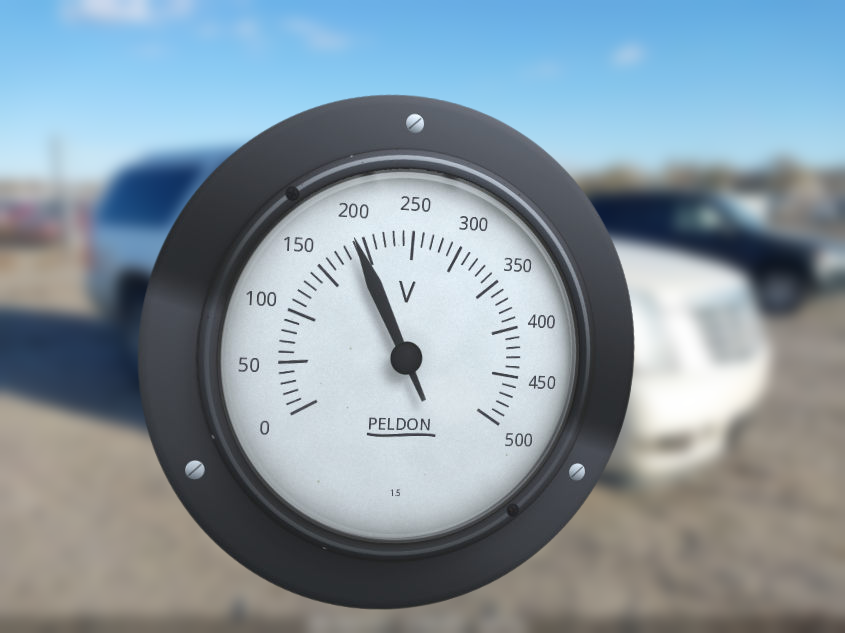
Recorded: value=190 unit=V
